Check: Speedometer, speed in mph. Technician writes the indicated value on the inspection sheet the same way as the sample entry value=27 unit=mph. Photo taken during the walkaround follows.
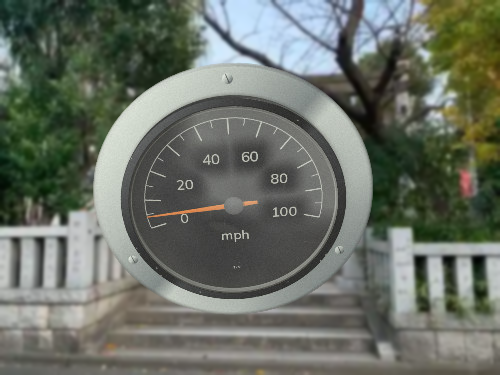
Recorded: value=5 unit=mph
